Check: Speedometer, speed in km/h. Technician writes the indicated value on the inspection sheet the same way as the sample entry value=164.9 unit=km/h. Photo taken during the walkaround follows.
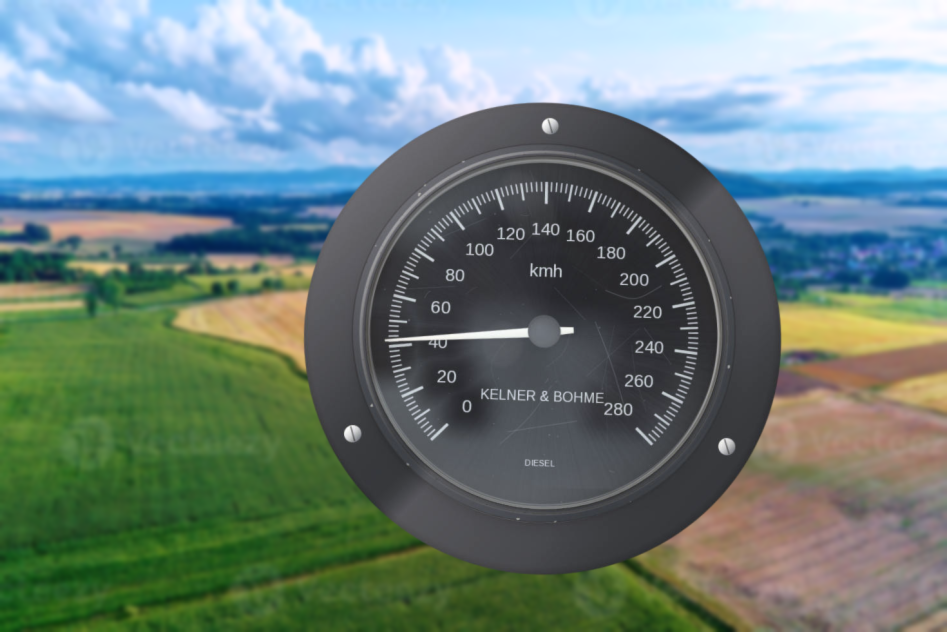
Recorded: value=42 unit=km/h
